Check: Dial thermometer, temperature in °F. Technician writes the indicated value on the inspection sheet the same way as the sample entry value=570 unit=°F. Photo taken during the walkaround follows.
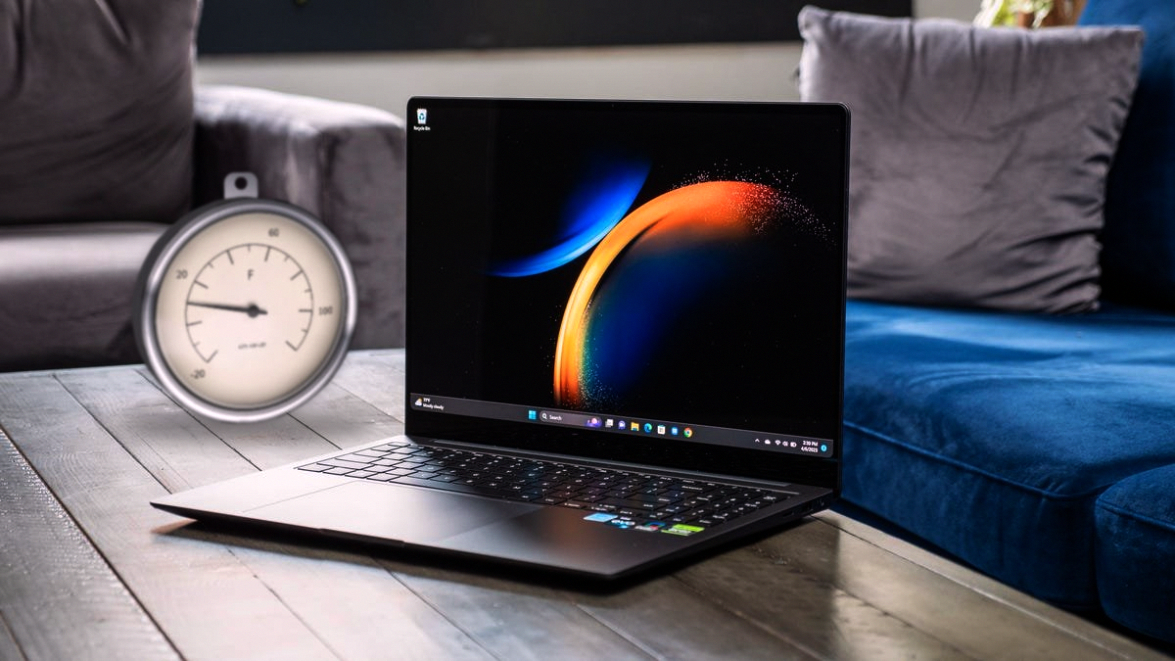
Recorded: value=10 unit=°F
